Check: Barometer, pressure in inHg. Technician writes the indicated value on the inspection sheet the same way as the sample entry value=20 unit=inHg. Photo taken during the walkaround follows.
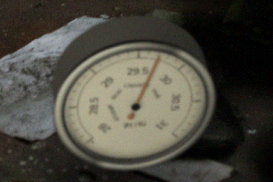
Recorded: value=29.7 unit=inHg
